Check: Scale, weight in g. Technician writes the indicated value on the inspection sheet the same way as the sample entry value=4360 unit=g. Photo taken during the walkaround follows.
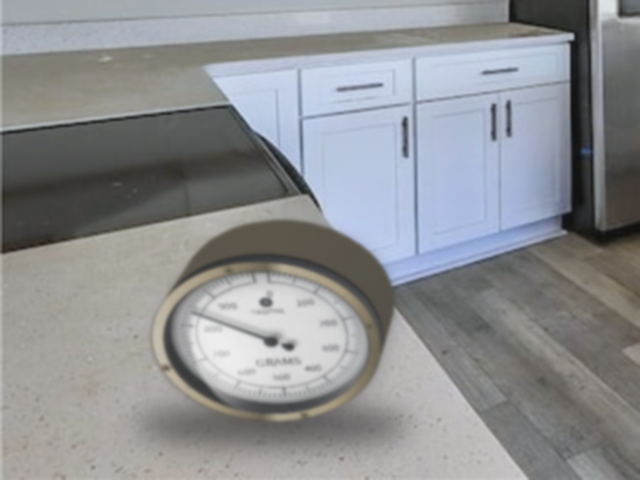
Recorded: value=850 unit=g
